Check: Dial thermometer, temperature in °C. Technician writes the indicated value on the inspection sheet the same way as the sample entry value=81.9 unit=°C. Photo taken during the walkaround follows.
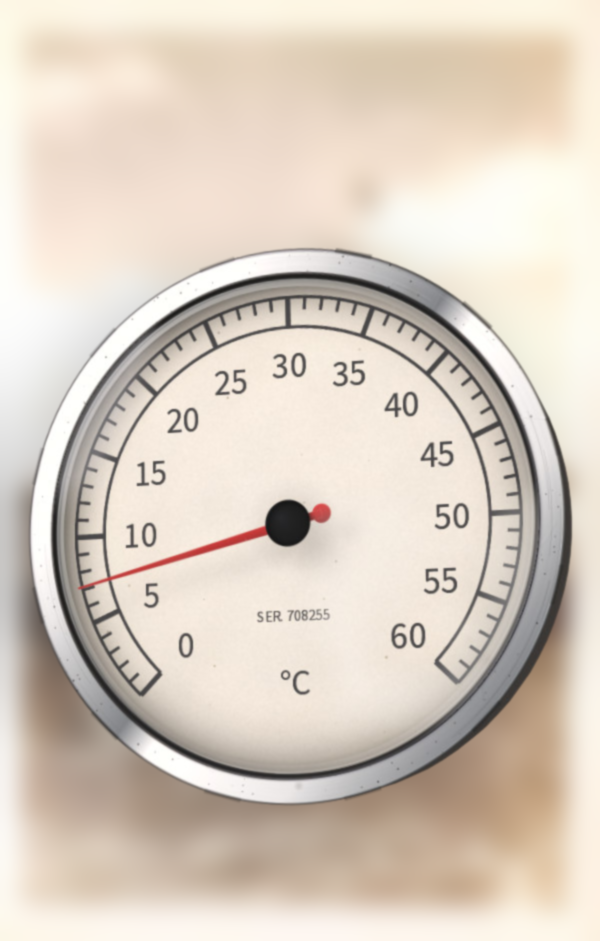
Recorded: value=7 unit=°C
